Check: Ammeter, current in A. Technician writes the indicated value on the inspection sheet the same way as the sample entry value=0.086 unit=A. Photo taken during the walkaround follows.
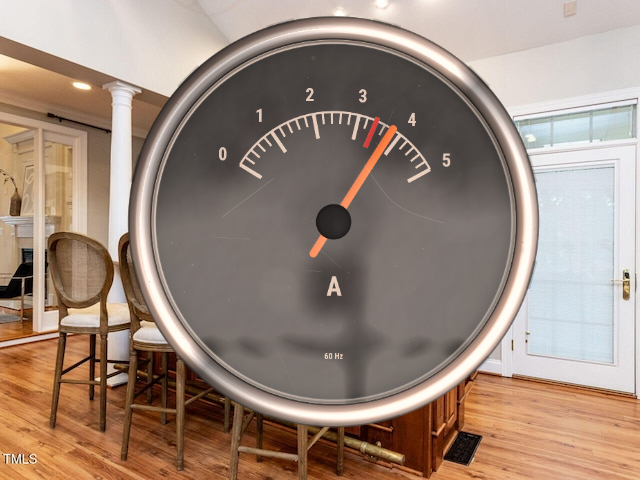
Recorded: value=3.8 unit=A
